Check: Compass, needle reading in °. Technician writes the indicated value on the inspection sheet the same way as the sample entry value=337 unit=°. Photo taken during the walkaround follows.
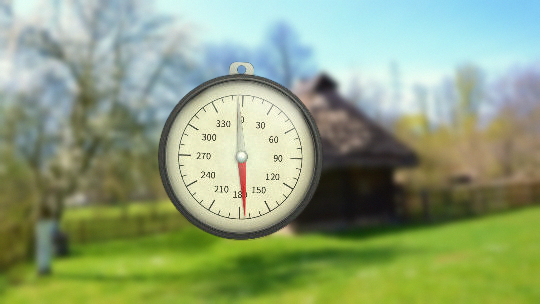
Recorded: value=175 unit=°
